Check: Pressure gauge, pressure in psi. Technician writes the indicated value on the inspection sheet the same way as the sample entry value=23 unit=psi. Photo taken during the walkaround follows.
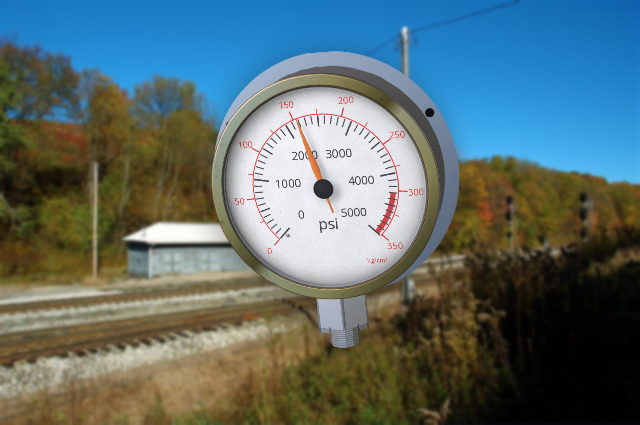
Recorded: value=2200 unit=psi
